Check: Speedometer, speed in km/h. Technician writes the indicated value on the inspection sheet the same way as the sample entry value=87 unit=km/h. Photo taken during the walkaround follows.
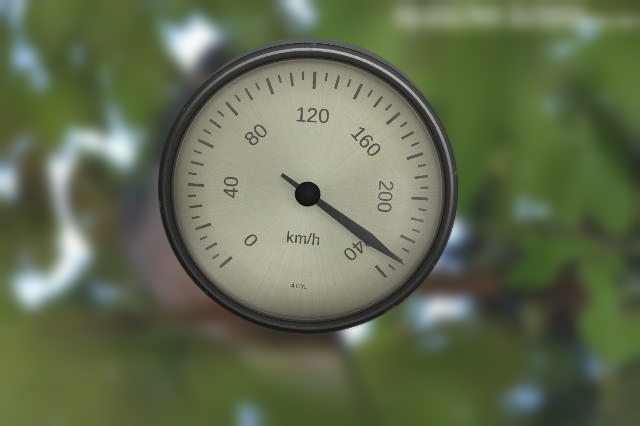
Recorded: value=230 unit=km/h
